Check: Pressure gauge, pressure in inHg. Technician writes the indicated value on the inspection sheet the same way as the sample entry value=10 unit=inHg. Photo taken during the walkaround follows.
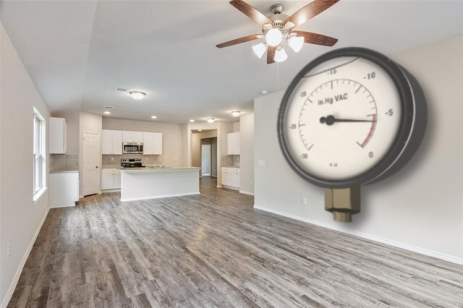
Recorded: value=-4 unit=inHg
